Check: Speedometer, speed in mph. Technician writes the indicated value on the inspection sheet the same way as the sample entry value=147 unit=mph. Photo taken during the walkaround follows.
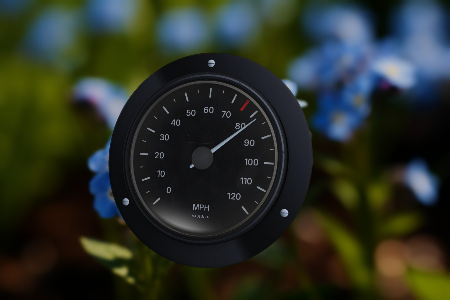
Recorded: value=82.5 unit=mph
